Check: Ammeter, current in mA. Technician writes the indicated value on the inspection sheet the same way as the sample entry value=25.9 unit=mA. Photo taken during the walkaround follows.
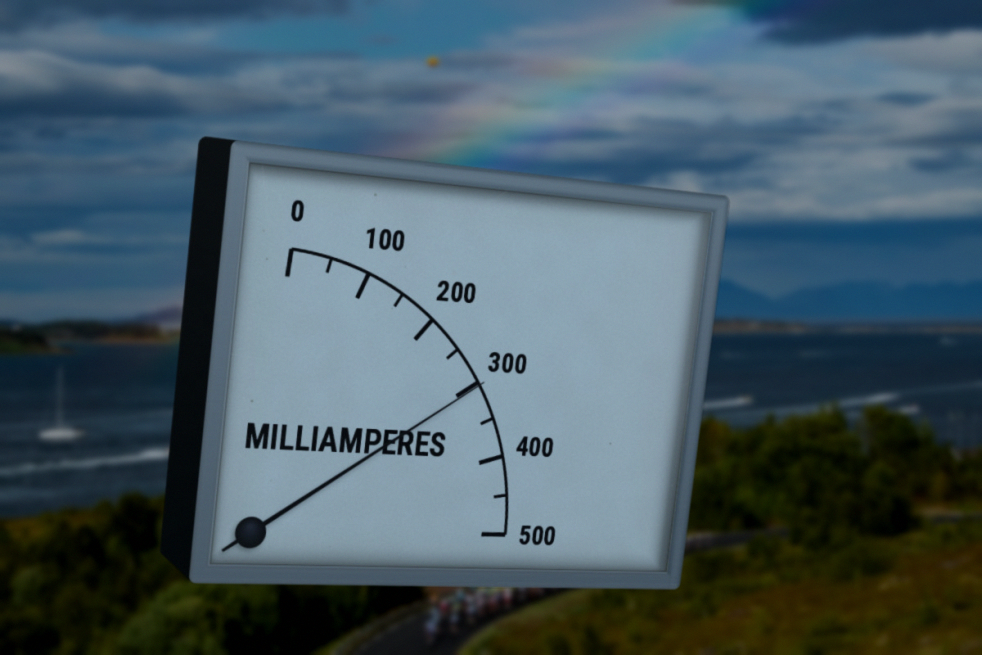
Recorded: value=300 unit=mA
